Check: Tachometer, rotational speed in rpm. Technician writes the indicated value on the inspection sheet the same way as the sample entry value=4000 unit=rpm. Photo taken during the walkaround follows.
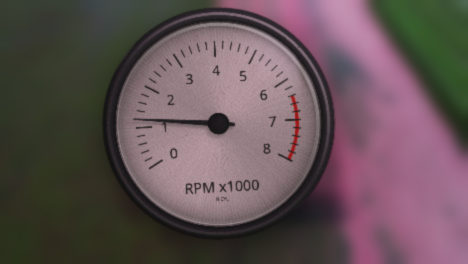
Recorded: value=1200 unit=rpm
